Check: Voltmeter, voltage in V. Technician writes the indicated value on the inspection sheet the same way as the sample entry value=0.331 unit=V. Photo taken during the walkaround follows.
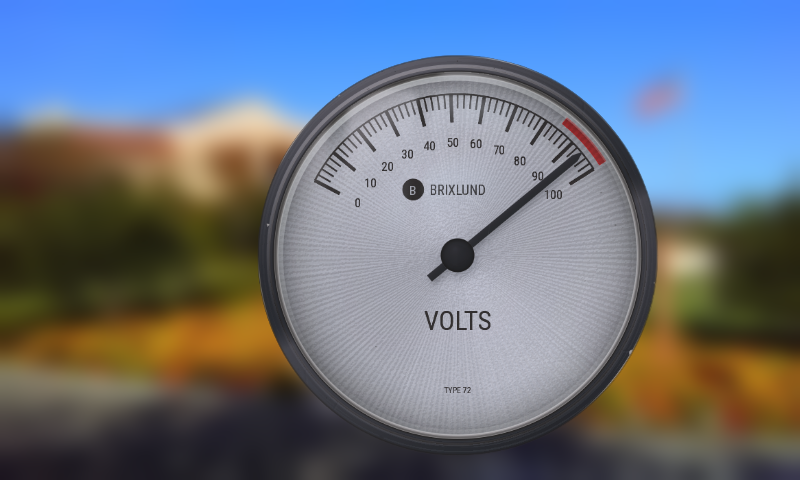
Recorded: value=94 unit=V
